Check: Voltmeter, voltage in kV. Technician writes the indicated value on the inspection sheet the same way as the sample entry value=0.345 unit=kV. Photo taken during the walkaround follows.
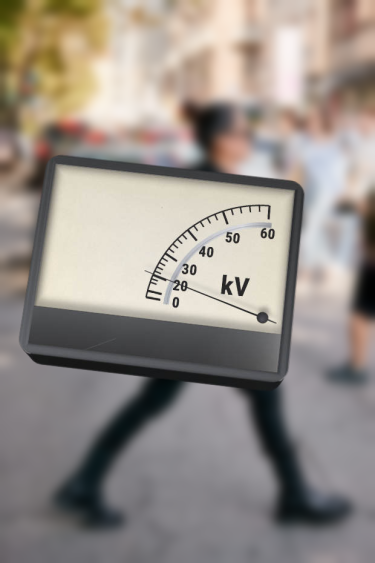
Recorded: value=20 unit=kV
